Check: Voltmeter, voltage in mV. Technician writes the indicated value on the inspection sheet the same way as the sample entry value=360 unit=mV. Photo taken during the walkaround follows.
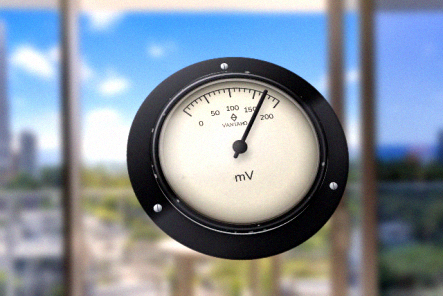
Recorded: value=170 unit=mV
